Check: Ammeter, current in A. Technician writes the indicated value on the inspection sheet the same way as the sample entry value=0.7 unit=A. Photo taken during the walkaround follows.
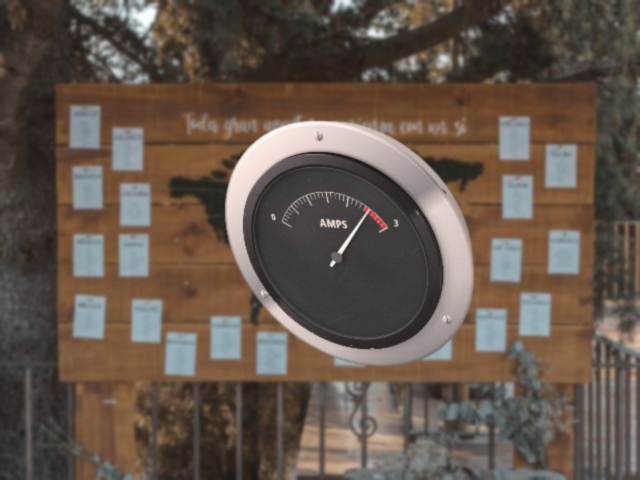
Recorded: value=2.5 unit=A
